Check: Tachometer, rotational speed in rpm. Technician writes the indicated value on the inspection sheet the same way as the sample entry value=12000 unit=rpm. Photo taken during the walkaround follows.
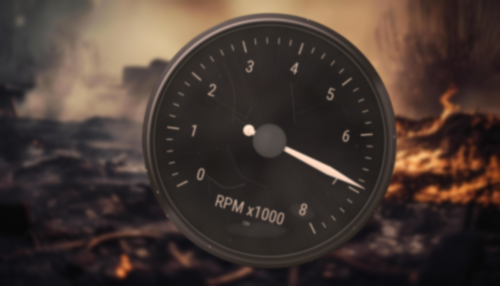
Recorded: value=6900 unit=rpm
